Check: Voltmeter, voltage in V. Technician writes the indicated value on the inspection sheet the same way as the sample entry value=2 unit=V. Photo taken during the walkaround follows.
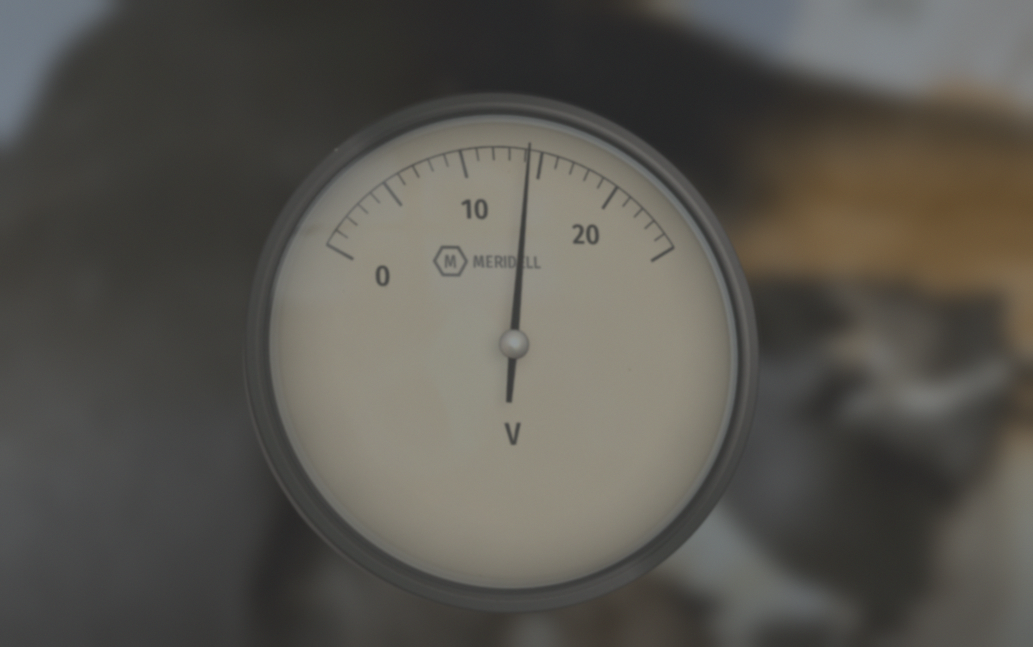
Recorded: value=14 unit=V
